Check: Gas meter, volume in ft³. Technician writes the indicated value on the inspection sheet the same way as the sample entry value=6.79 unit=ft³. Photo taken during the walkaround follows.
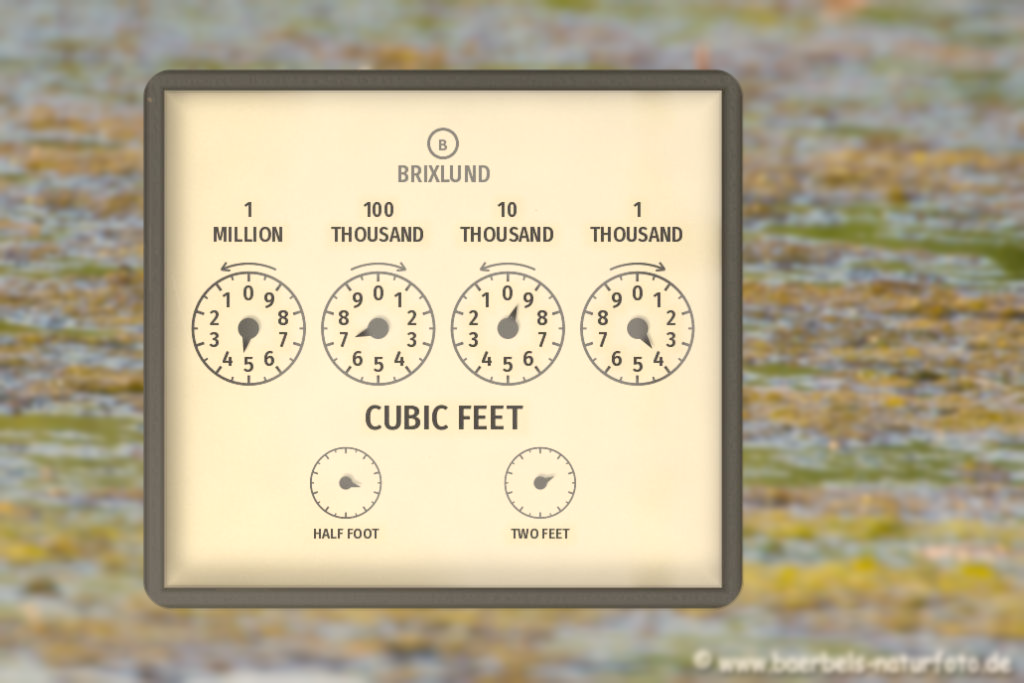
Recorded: value=469400 unit=ft³
